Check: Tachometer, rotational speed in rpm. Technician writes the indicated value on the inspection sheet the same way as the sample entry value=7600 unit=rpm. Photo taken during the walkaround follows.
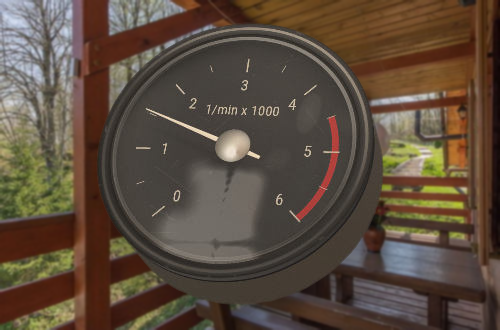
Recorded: value=1500 unit=rpm
